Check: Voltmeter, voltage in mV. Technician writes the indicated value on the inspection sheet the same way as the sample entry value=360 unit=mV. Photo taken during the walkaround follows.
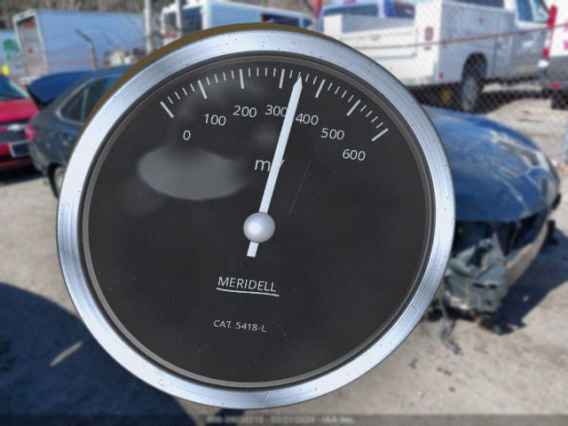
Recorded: value=340 unit=mV
